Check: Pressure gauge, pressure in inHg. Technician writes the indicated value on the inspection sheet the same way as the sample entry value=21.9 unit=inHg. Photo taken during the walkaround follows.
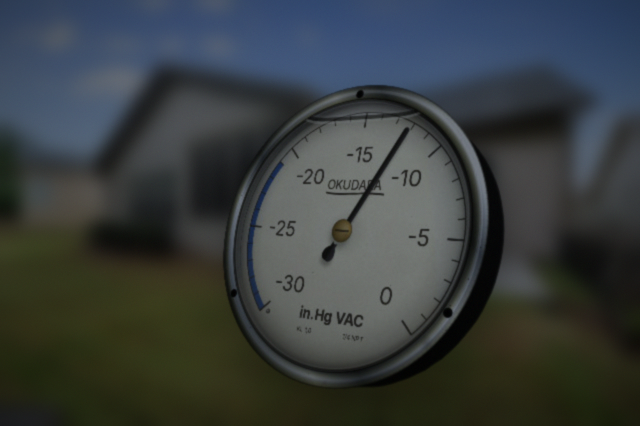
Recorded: value=-12 unit=inHg
